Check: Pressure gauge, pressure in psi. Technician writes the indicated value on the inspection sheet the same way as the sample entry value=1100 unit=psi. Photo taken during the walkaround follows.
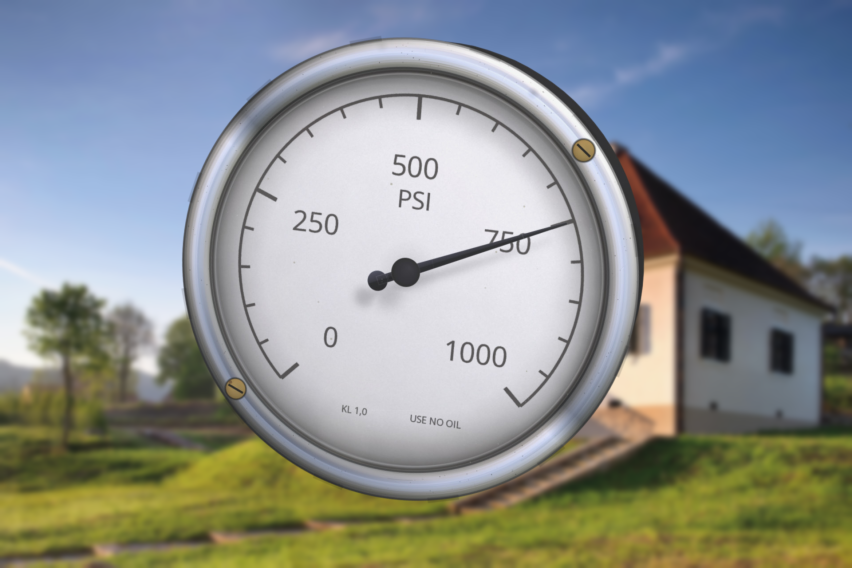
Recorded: value=750 unit=psi
